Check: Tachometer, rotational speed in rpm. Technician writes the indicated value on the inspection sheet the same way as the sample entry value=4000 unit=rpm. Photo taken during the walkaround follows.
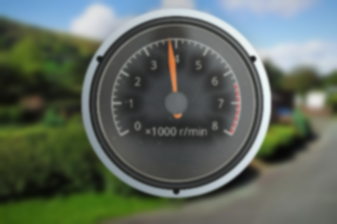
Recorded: value=3800 unit=rpm
